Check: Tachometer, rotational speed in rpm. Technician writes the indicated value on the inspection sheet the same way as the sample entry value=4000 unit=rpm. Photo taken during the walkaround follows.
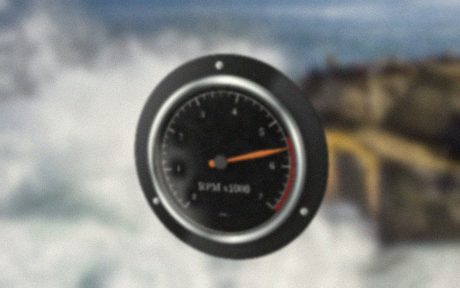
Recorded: value=5600 unit=rpm
